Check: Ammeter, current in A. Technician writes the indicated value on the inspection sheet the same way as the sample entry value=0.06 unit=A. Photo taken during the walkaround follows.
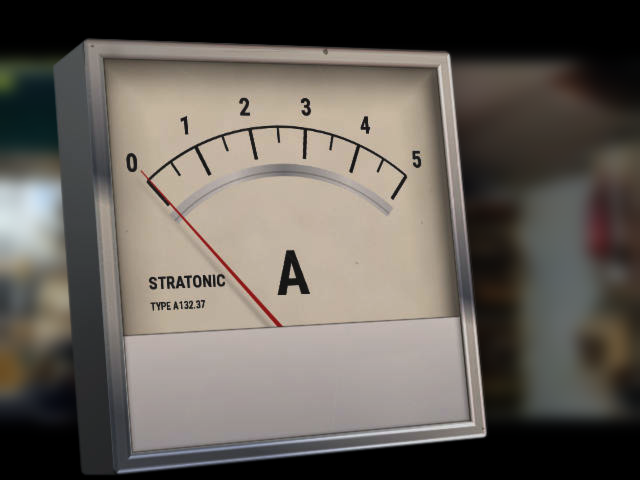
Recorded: value=0 unit=A
